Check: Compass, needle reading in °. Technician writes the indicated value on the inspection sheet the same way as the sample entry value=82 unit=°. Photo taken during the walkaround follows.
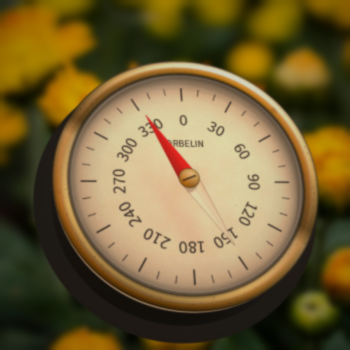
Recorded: value=330 unit=°
